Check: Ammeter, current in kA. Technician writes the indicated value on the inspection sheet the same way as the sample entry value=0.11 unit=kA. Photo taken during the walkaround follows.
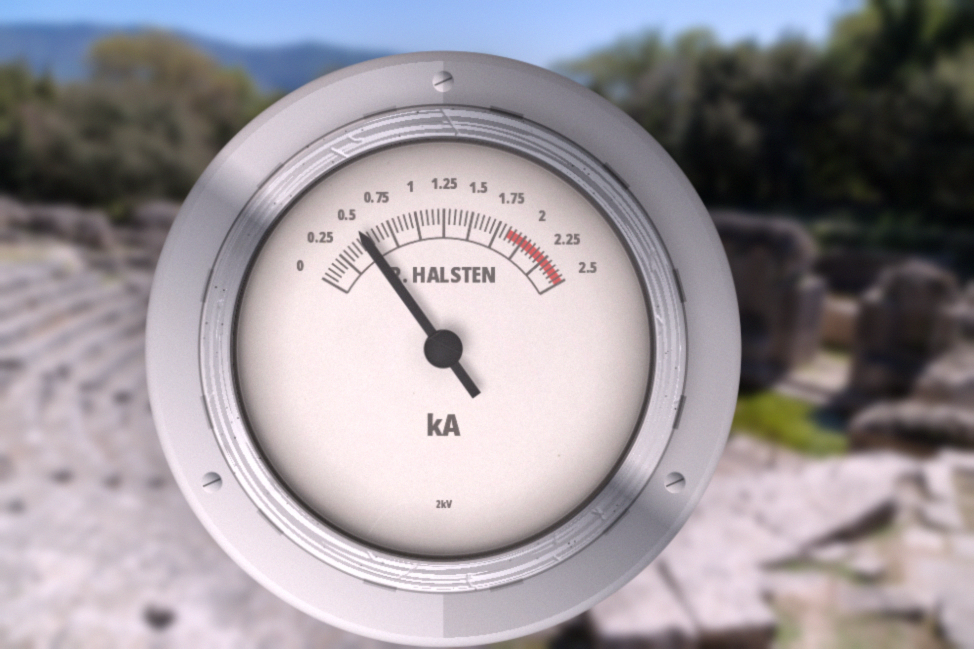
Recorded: value=0.5 unit=kA
